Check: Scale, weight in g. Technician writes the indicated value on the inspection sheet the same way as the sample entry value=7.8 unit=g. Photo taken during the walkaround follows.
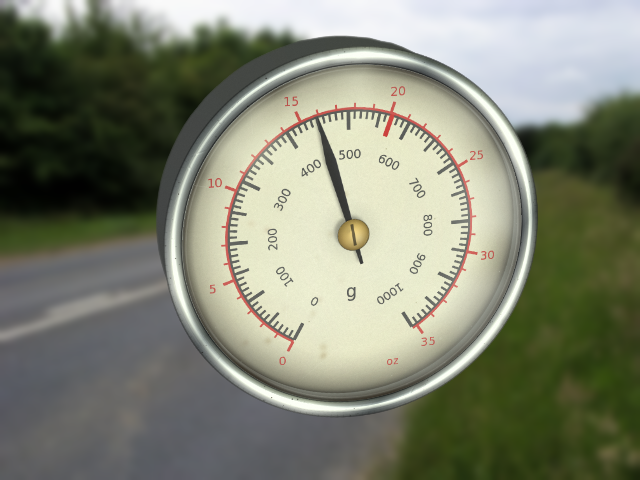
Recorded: value=450 unit=g
